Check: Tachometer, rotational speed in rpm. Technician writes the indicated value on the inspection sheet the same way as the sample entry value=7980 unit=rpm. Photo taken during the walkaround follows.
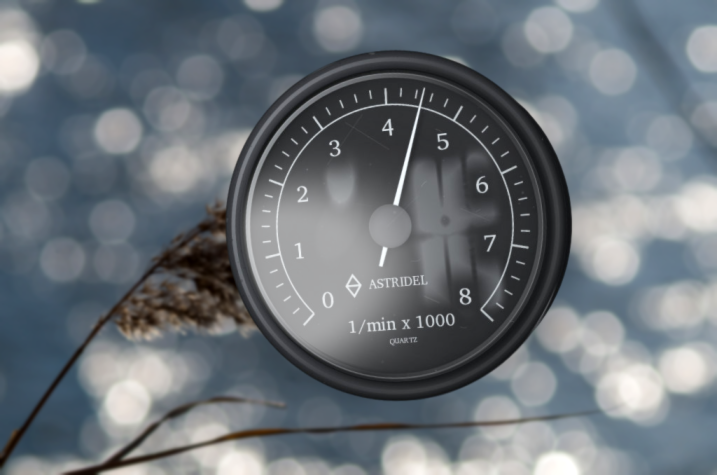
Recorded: value=4500 unit=rpm
